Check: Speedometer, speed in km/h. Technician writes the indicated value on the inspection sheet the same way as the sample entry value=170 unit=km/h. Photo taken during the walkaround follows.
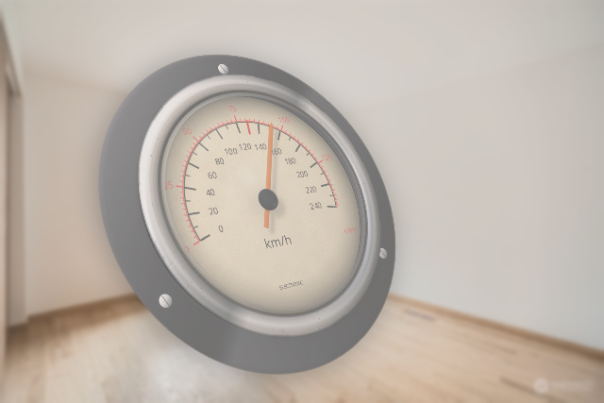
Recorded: value=150 unit=km/h
